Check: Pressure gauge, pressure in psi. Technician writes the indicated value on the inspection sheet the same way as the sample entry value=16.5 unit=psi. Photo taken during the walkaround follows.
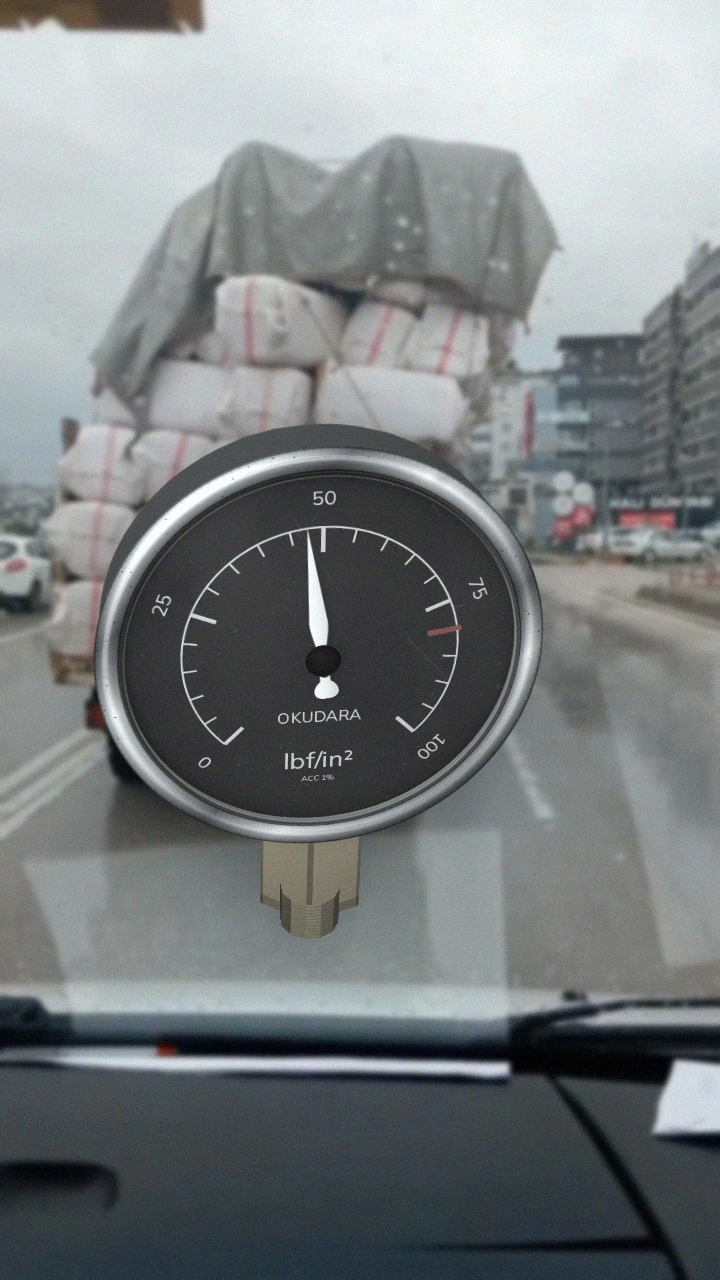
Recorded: value=47.5 unit=psi
